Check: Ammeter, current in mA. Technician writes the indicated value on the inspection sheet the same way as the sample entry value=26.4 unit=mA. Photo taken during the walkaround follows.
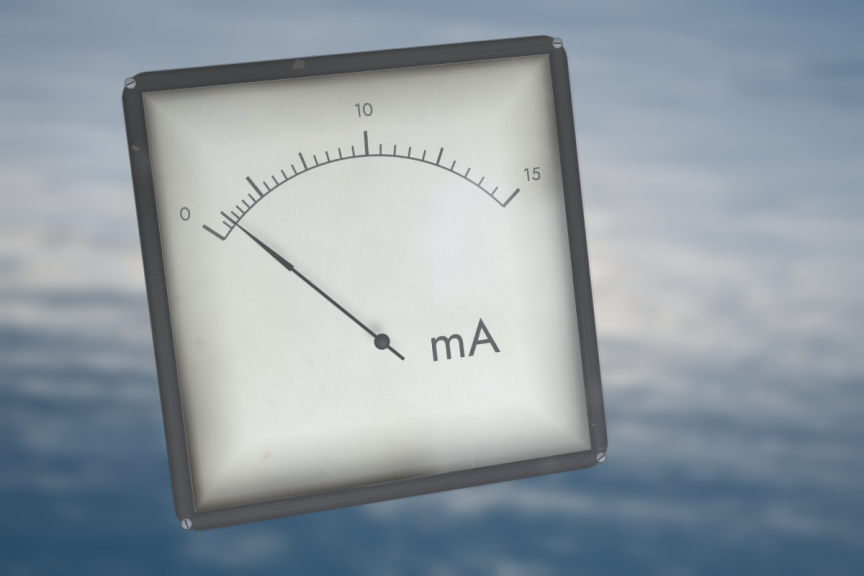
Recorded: value=2.5 unit=mA
